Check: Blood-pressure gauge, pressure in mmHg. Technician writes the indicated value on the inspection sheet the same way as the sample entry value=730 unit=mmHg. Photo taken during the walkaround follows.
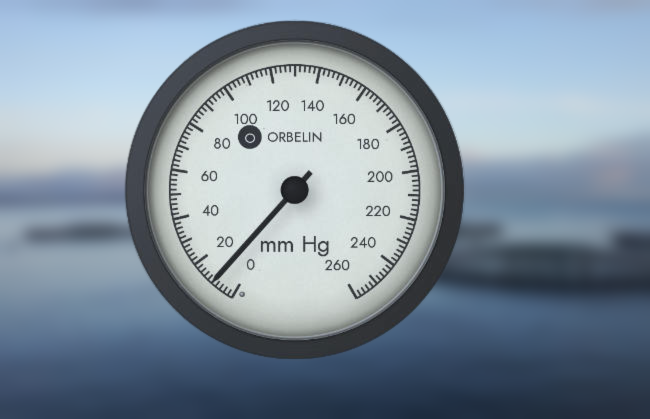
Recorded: value=10 unit=mmHg
